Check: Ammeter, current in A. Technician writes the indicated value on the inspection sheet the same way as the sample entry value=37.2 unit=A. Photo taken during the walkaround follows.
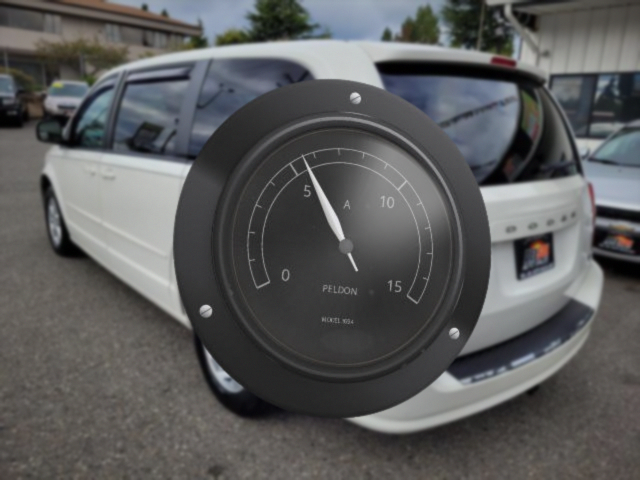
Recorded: value=5.5 unit=A
